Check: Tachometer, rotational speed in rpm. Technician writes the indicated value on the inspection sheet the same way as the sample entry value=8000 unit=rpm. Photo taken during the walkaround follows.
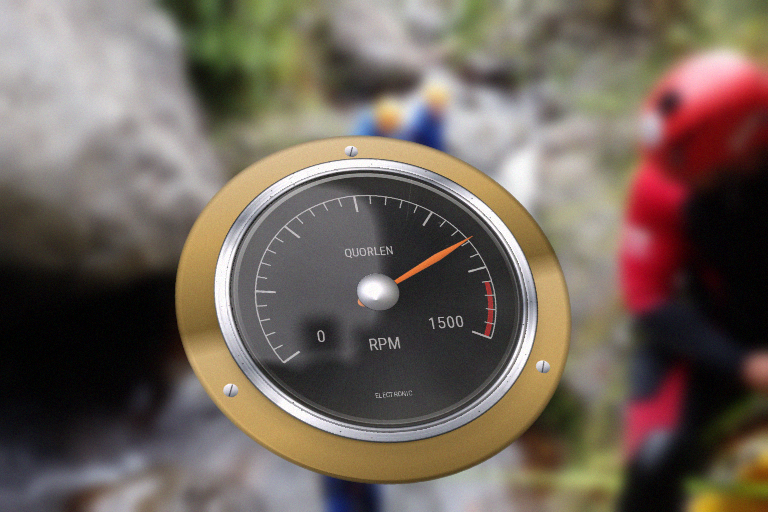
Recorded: value=1150 unit=rpm
